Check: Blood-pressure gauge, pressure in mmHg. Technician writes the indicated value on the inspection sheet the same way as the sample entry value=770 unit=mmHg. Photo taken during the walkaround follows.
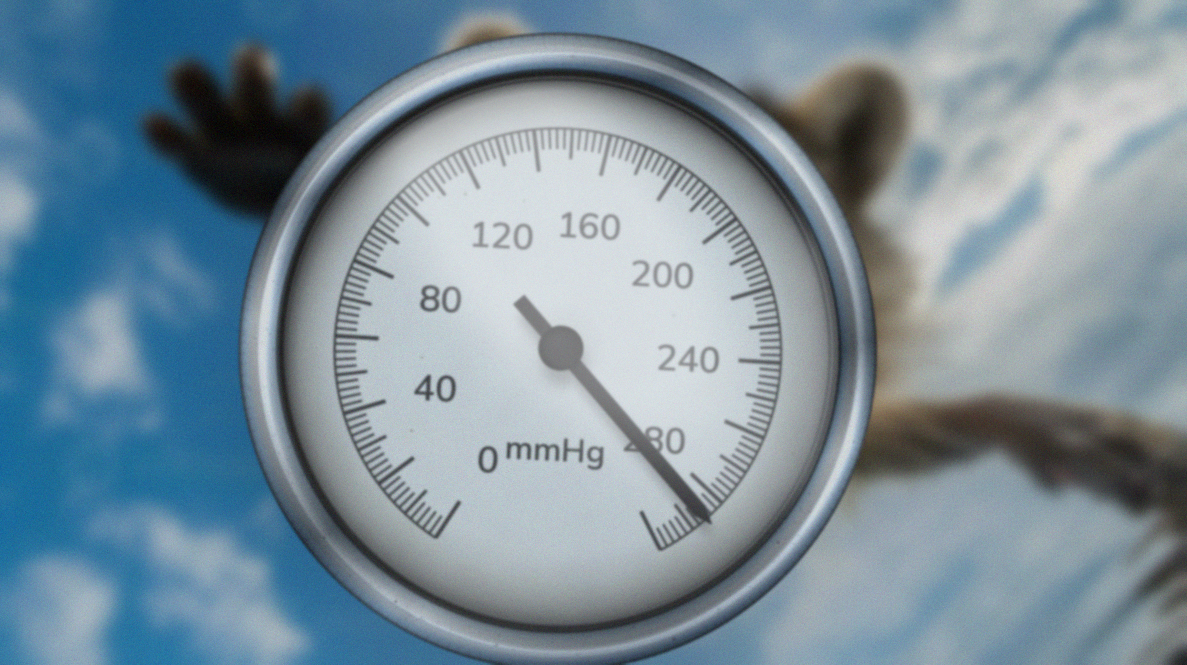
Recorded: value=286 unit=mmHg
